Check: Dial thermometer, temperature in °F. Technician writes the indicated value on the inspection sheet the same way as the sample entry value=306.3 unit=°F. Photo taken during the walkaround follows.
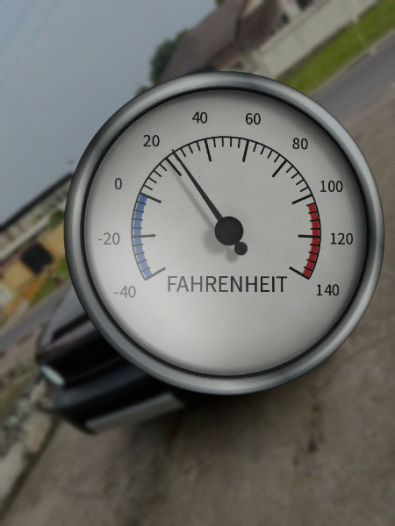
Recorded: value=24 unit=°F
